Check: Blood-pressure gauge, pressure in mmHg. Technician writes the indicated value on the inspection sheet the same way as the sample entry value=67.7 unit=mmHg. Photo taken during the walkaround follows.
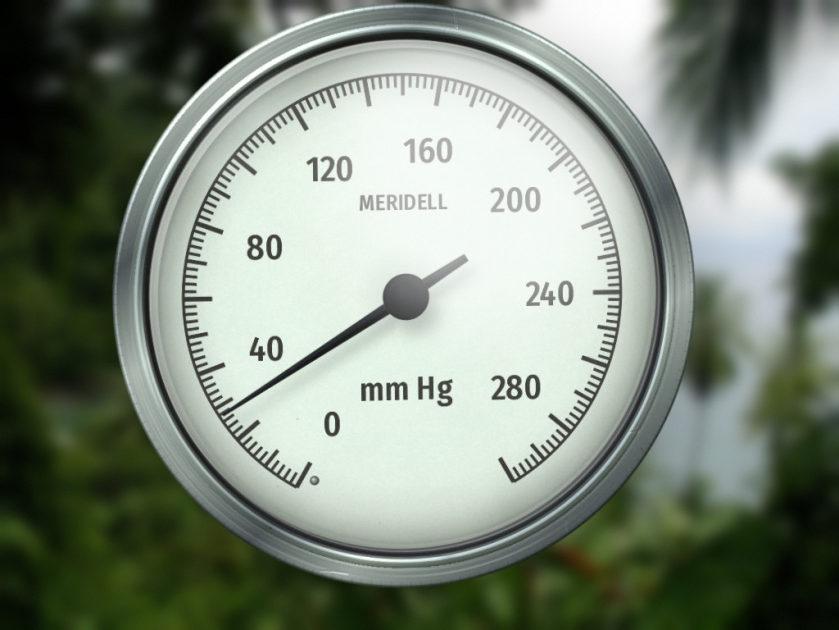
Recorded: value=28 unit=mmHg
